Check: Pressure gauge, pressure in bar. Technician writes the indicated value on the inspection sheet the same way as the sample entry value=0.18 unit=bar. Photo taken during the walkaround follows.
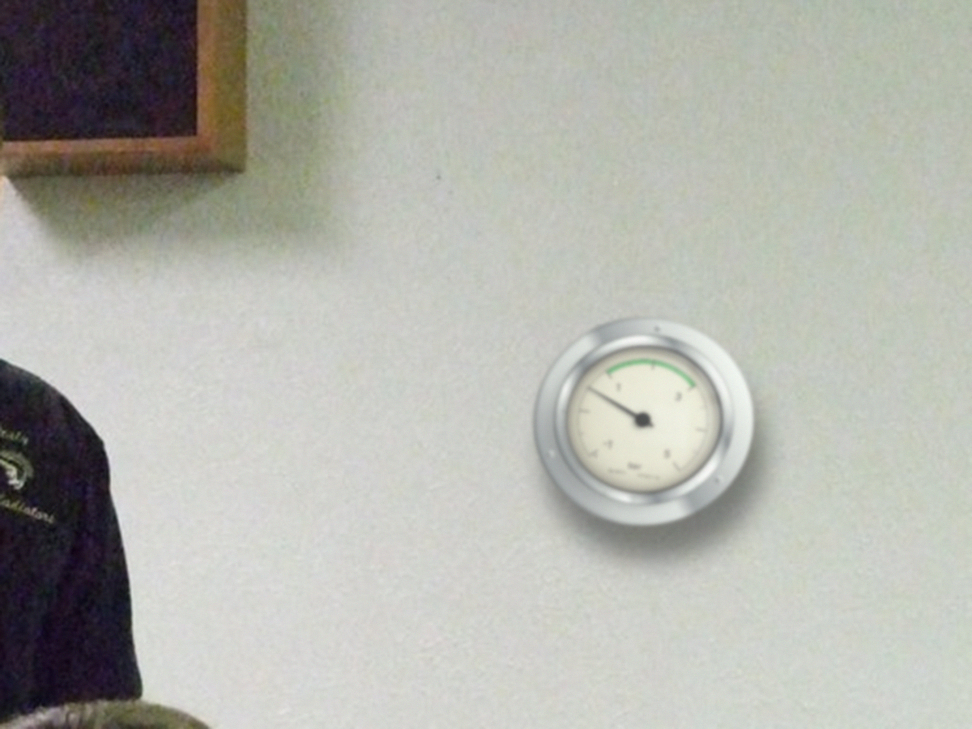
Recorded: value=0.5 unit=bar
